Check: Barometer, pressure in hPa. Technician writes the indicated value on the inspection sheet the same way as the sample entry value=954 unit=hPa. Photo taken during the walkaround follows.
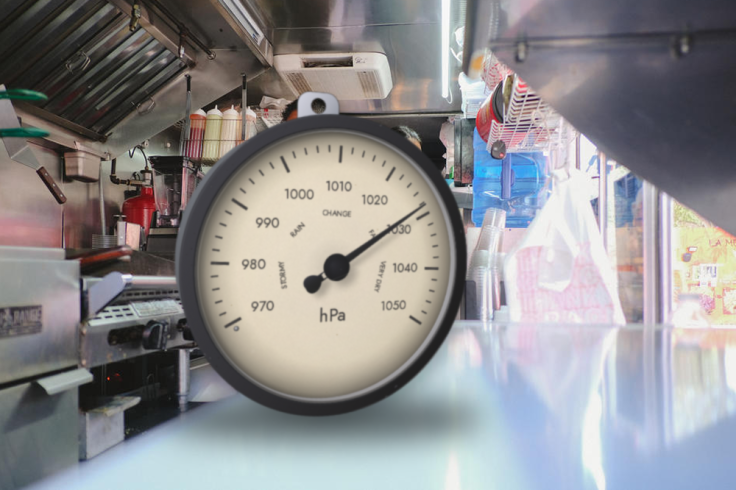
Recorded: value=1028 unit=hPa
